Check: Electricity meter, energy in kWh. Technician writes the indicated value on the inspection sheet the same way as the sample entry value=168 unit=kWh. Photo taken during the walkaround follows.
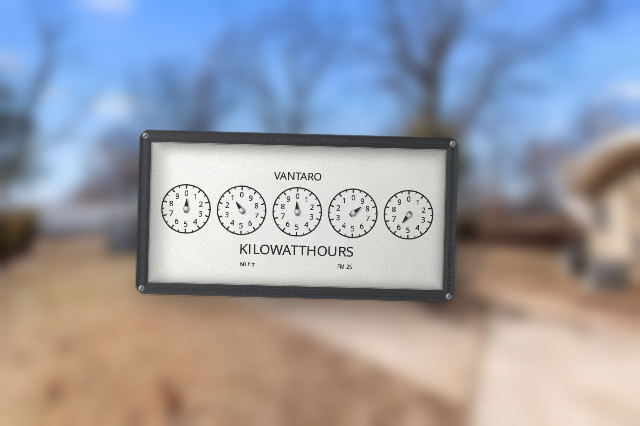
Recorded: value=986 unit=kWh
